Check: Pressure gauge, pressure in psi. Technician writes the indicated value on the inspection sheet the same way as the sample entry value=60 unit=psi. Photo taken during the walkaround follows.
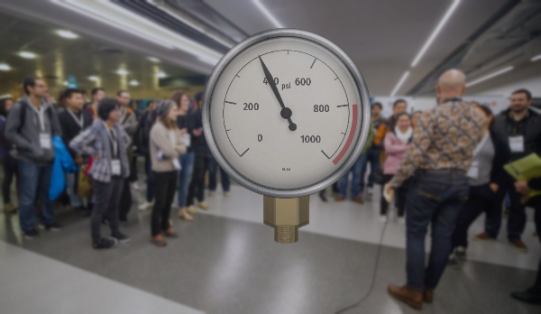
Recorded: value=400 unit=psi
